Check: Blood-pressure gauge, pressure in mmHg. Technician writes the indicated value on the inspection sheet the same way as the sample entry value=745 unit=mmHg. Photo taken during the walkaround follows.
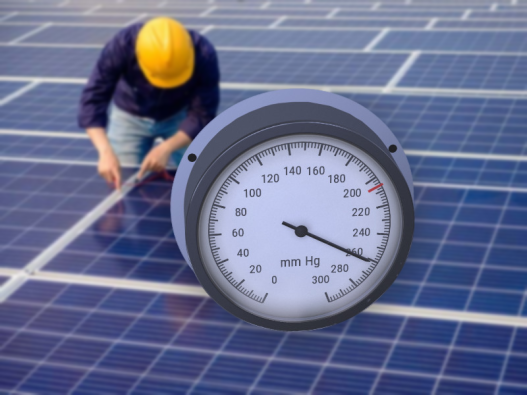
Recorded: value=260 unit=mmHg
